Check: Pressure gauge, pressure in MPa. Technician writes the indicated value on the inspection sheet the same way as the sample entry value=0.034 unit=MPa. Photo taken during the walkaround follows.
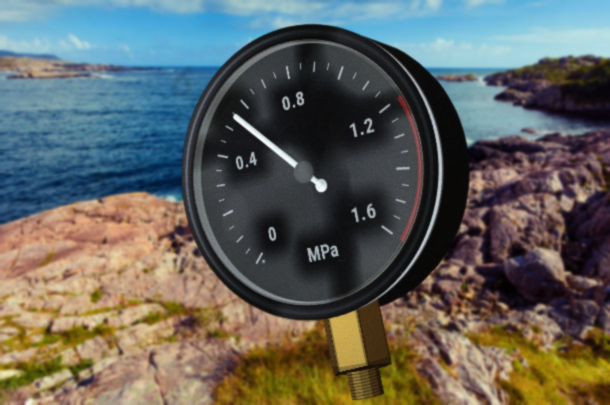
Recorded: value=0.55 unit=MPa
